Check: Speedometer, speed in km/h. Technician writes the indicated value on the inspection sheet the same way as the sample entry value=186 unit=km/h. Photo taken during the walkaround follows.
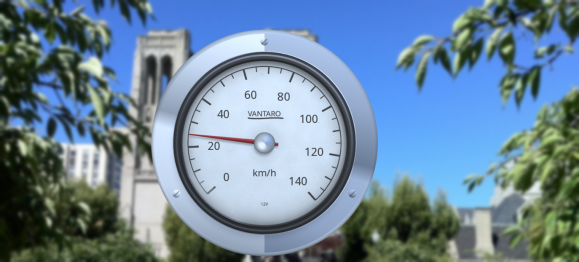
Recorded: value=25 unit=km/h
